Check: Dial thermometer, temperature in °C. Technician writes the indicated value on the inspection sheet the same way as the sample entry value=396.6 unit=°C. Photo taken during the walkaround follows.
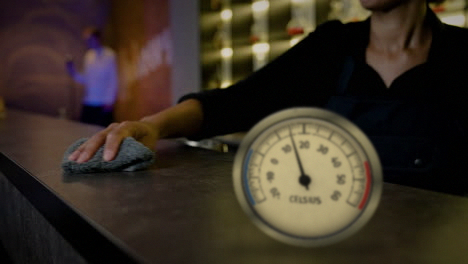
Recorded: value=15 unit=°C
